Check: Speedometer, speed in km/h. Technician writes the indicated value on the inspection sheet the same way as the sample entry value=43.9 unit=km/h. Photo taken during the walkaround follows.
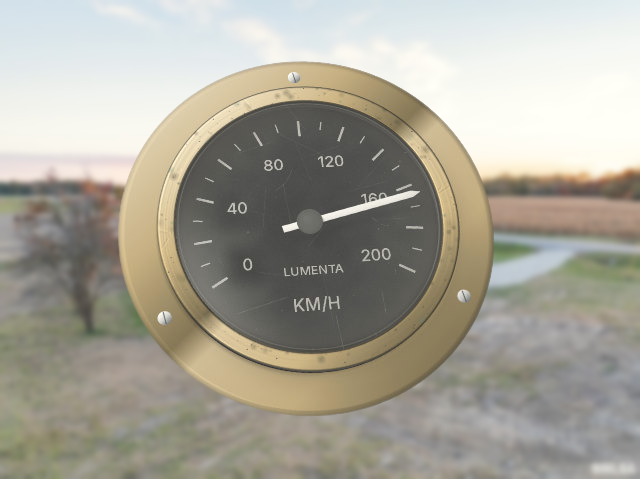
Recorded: value=165 unit=km/h
